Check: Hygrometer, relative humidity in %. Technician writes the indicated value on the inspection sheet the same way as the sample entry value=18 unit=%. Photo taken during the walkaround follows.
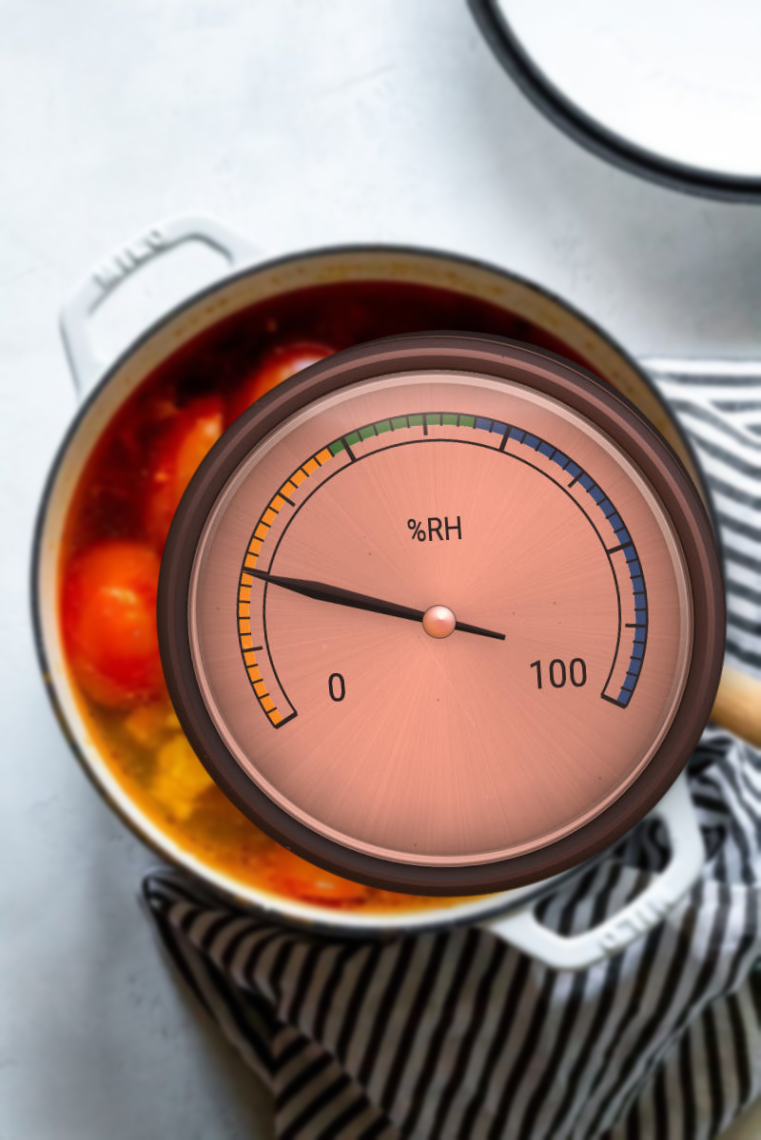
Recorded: value=20 unit=%
